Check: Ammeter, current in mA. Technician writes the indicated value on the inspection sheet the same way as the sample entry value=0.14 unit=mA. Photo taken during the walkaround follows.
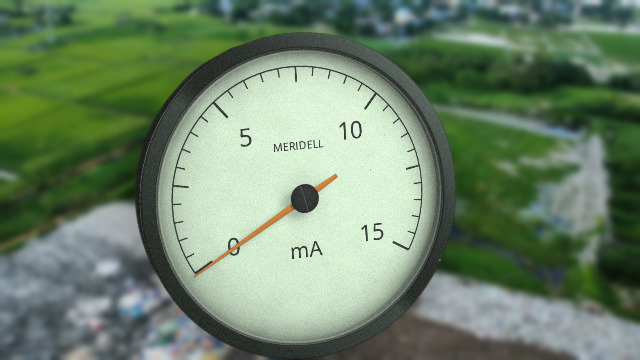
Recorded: value=0 unit=mA
